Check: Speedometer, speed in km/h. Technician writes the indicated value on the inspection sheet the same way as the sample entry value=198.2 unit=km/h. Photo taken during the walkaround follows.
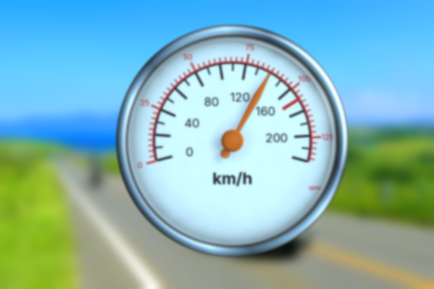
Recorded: value=140 unit=km/h
